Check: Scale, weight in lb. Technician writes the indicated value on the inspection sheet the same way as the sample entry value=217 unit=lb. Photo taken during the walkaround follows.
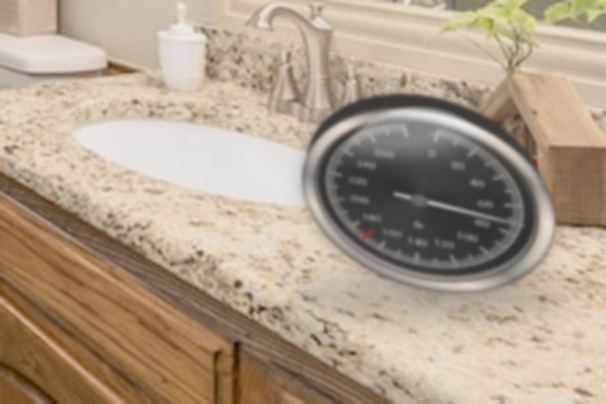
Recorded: value=70 unit=lb
